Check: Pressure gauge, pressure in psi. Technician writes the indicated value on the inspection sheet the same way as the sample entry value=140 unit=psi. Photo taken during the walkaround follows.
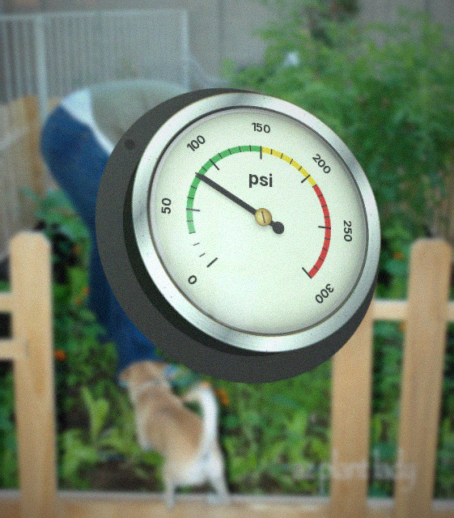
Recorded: value=80 unit=psi
